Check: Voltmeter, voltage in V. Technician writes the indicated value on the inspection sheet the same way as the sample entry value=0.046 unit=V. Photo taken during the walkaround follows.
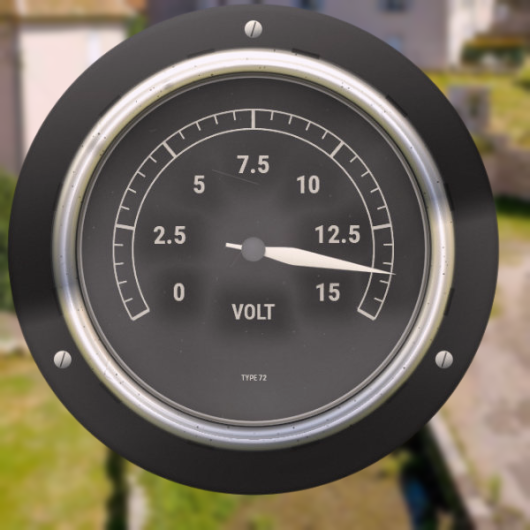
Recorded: value=13.75 unit=V
